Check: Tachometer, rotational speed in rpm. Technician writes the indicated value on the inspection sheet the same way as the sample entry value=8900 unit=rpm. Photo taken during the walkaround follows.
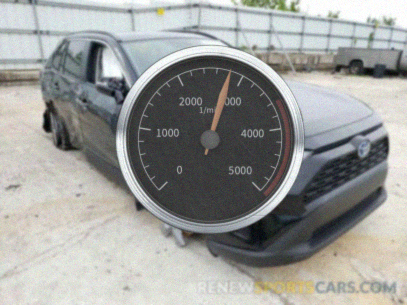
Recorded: value=2800 unit=rpm
